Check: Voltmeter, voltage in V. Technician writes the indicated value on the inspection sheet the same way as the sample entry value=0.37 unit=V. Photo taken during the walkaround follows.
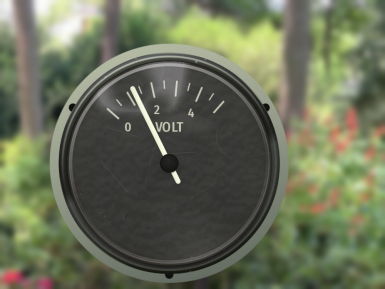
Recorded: value=1.25 unit=V
